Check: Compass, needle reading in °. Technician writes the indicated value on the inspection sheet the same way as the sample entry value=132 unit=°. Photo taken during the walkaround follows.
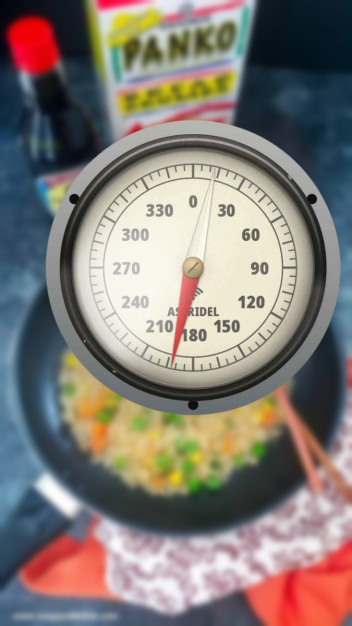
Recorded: value=192.5 unit=°
